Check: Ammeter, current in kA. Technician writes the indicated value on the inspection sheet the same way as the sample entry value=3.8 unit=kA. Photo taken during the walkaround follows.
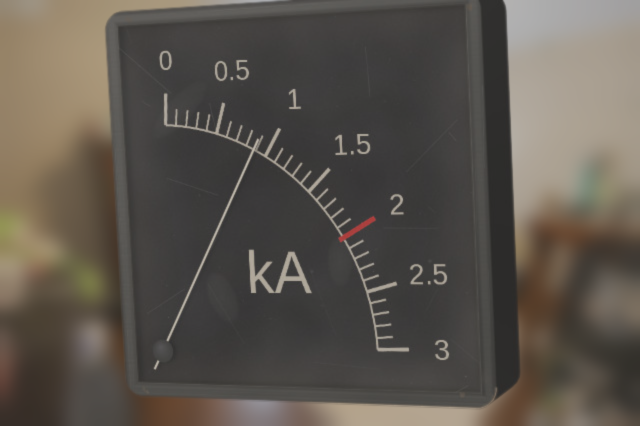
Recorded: value=0.9 unit=kA
